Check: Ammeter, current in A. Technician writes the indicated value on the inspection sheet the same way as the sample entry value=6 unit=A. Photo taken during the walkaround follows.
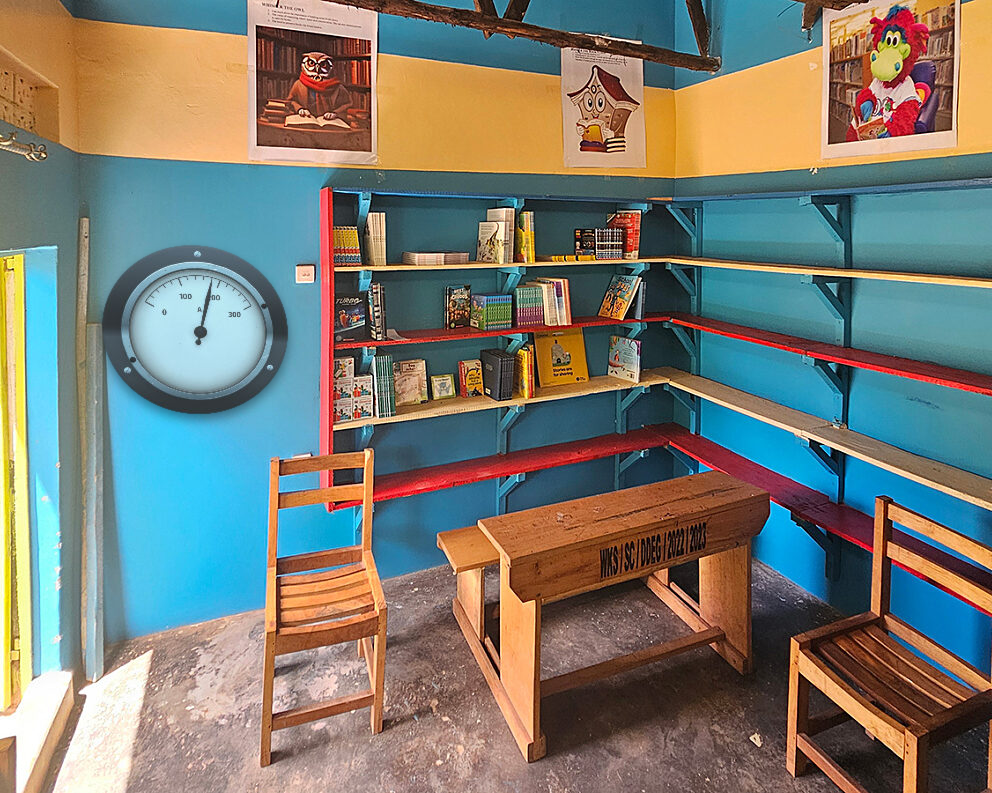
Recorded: value=180 unit=A
